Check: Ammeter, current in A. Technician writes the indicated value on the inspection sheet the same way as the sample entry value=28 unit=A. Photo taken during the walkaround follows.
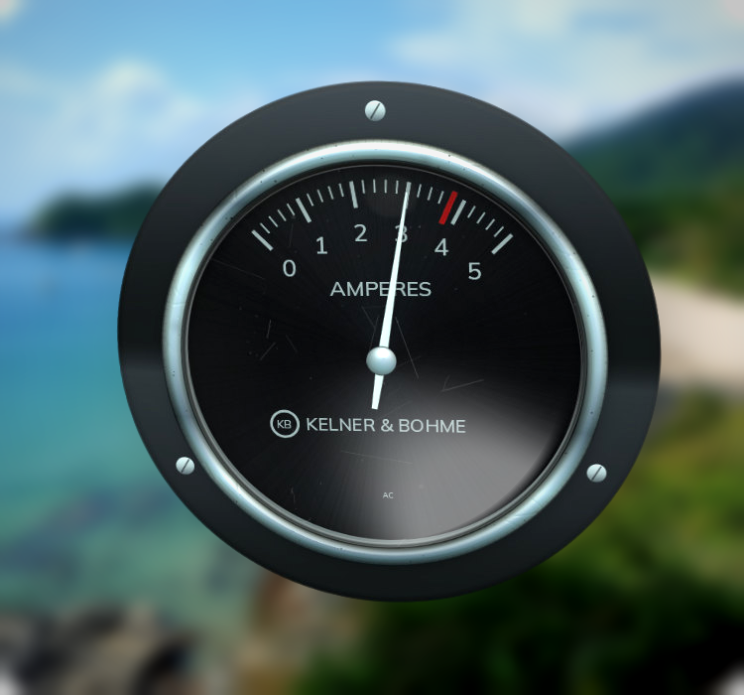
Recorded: value=3 unit=A
